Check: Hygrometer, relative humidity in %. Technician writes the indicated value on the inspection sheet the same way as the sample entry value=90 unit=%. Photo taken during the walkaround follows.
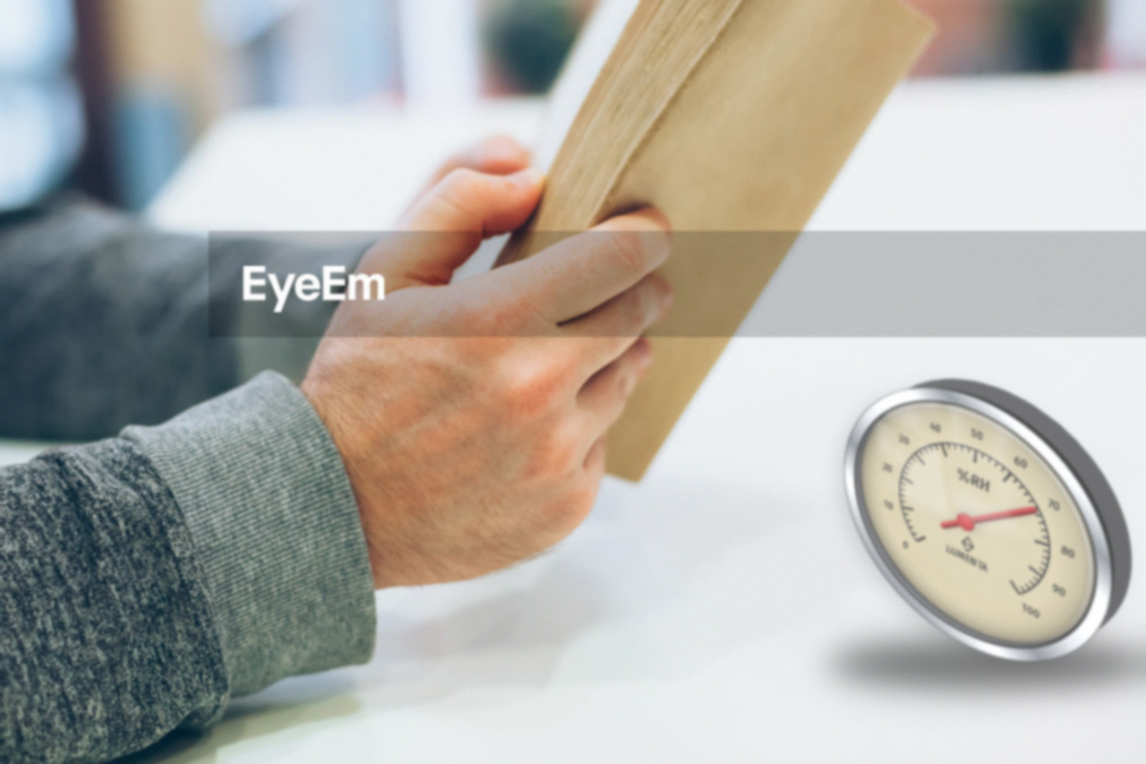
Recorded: value=70 unit=%
